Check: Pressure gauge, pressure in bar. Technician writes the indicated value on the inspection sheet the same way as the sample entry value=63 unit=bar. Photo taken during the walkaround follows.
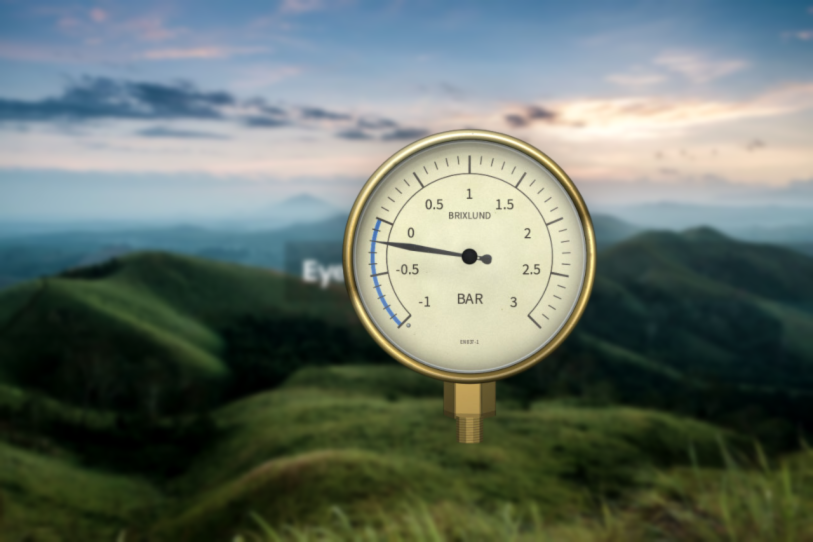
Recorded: value=-0.2 unit=bar
